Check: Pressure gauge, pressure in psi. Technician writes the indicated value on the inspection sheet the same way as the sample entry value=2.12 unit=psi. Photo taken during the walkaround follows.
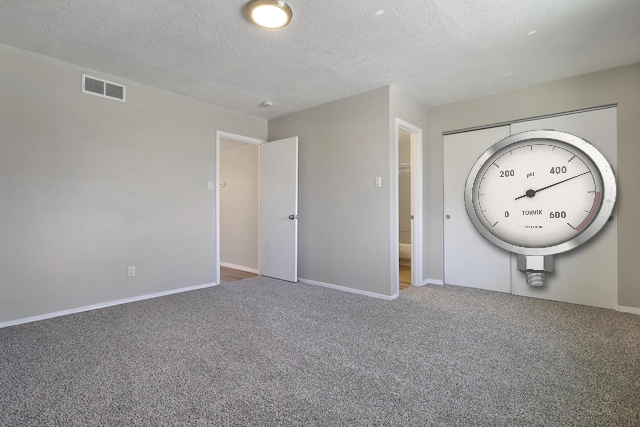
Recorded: value=450 unit=psi
